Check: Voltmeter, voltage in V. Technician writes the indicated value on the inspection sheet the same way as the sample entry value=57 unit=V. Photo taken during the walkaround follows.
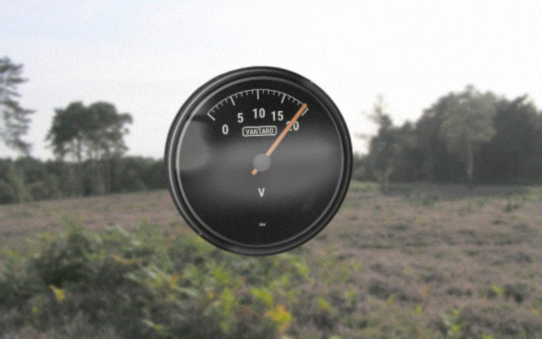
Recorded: value=19 unit=V
